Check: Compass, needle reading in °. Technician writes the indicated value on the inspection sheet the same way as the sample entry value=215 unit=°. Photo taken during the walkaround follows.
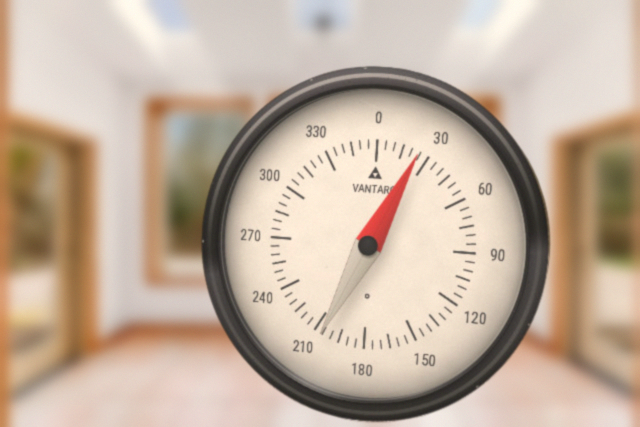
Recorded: value=25 unit=°
